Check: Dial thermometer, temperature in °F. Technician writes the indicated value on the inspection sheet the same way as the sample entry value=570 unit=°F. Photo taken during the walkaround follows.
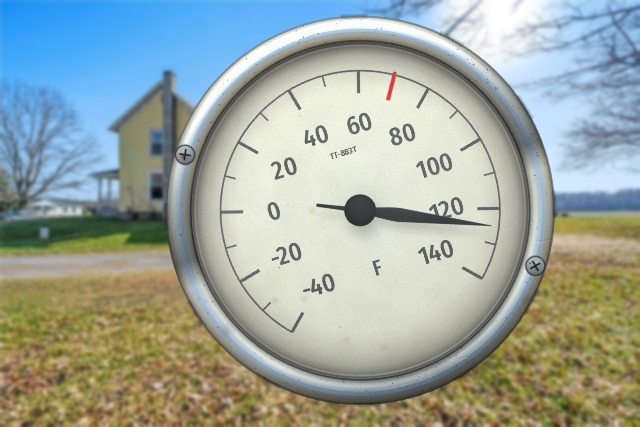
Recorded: value=125 unit=°F
